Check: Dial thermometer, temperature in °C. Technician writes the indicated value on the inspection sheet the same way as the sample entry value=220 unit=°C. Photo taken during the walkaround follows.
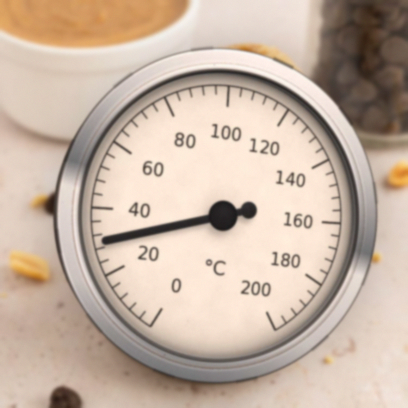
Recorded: value=30 unit=°C
